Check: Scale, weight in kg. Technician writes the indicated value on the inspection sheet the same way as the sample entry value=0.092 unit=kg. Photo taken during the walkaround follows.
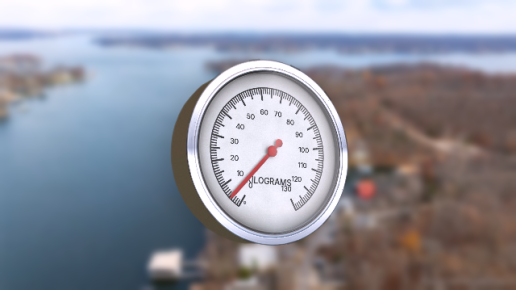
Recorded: value=5 unit=kg
